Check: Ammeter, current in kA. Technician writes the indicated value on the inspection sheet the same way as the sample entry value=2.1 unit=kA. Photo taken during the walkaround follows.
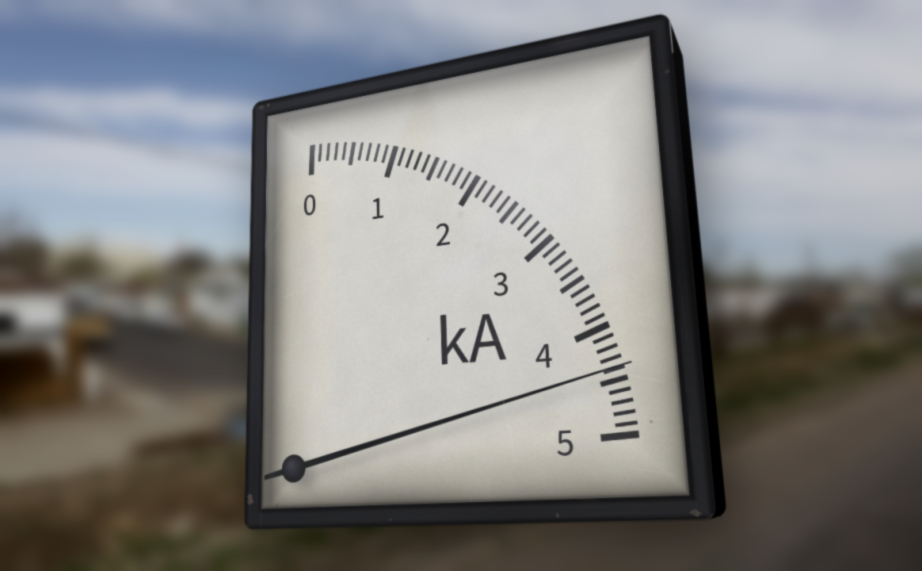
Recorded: value=4.4 unit=kA
